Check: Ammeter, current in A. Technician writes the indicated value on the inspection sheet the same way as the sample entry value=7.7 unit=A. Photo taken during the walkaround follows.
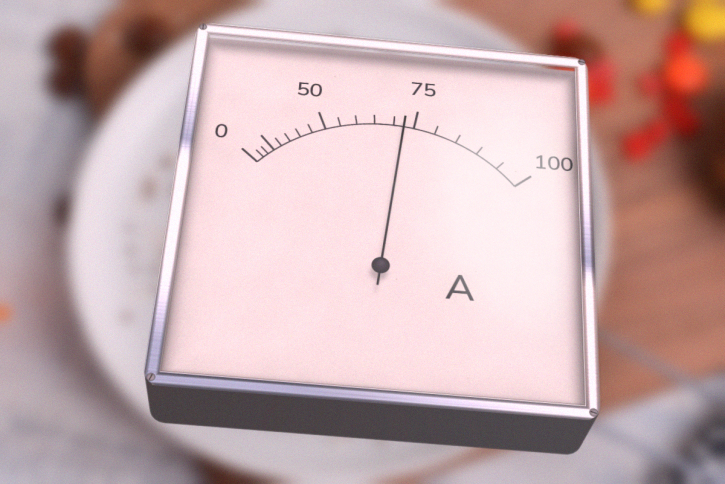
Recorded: value=72.5 unit=A
